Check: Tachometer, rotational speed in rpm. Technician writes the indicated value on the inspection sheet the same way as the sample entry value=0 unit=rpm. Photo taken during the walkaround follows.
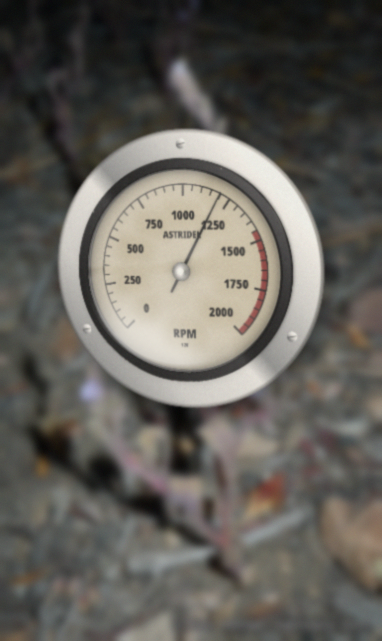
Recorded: value=1200 unit=rpm
